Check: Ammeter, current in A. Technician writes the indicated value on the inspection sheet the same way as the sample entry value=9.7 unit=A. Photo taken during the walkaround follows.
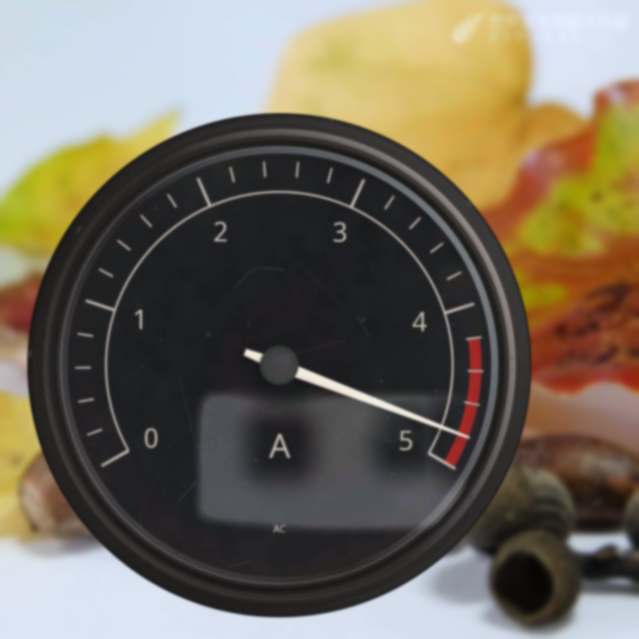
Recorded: value=4.8 unit=A
